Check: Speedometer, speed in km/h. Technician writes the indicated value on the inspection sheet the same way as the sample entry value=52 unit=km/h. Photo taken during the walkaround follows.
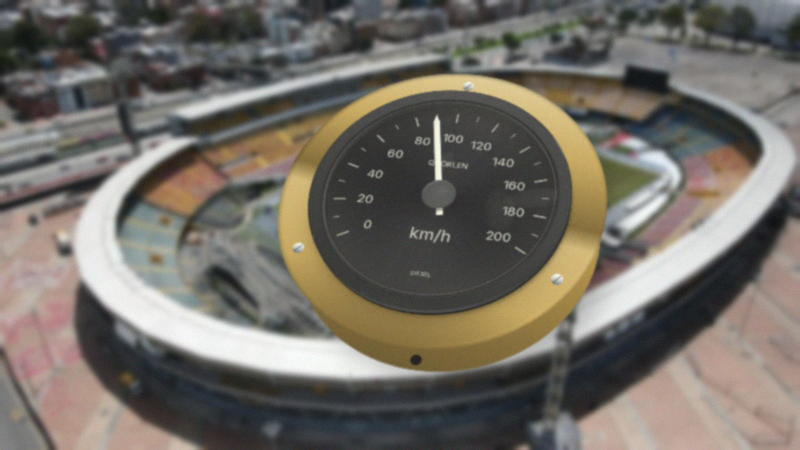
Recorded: value=90 unit=km/h
